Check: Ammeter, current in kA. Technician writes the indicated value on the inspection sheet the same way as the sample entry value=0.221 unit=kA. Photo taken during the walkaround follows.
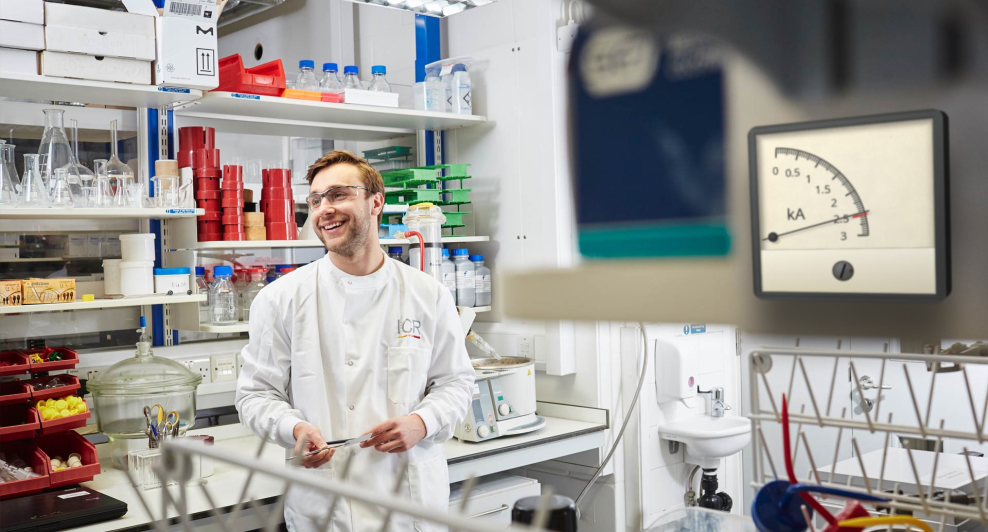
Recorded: value=2.5 unit=kA
